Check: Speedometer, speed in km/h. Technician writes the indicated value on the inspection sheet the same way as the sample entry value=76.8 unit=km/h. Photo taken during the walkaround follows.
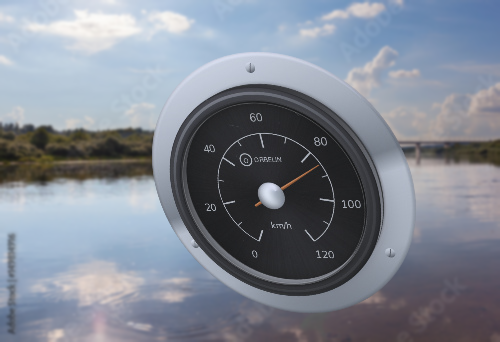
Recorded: value=85 unit=km/h
